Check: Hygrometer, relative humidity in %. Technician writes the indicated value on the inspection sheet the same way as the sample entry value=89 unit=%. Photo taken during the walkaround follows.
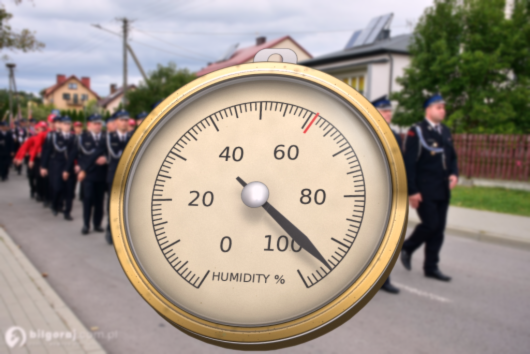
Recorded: value=95 unit=%
